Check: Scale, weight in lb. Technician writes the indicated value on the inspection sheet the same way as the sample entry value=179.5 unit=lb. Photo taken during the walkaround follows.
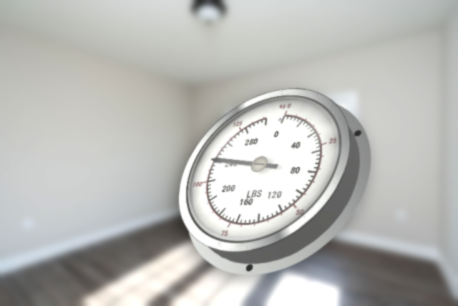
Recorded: value=240 unit=lb
